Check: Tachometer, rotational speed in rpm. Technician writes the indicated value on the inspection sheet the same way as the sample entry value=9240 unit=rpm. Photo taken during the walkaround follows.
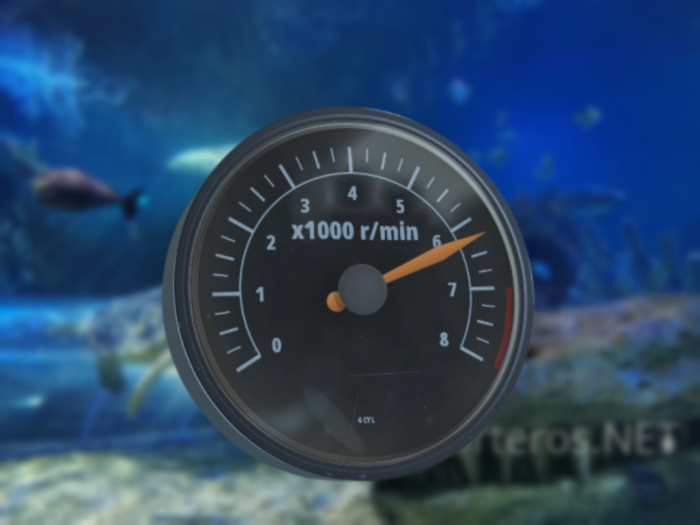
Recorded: value=6250 unit=rpm
